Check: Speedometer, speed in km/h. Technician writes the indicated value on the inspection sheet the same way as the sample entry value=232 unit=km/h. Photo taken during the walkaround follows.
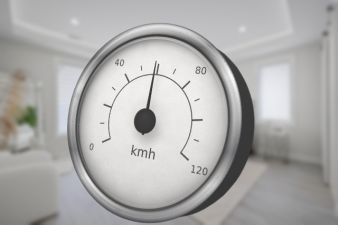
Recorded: value=60 unit=km/h
